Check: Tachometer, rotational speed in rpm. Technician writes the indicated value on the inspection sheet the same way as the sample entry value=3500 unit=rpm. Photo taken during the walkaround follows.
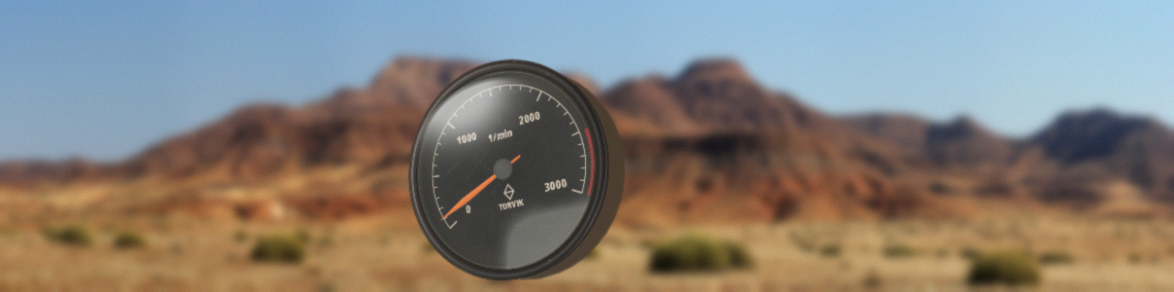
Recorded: value=100 unit=rpm
